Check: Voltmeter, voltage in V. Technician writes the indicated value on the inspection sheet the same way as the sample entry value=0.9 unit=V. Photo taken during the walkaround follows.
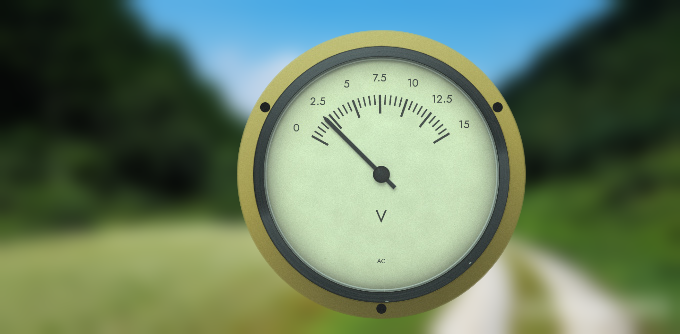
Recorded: value=2 unit=V
